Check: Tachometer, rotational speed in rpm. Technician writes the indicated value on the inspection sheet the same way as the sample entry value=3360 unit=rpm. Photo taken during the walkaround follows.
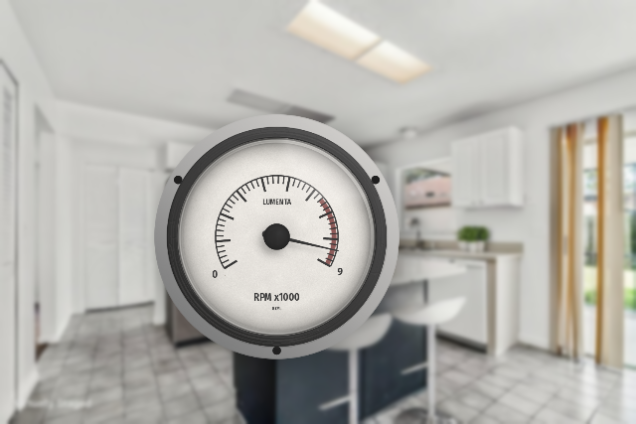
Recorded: value=8400 unit=rpm
